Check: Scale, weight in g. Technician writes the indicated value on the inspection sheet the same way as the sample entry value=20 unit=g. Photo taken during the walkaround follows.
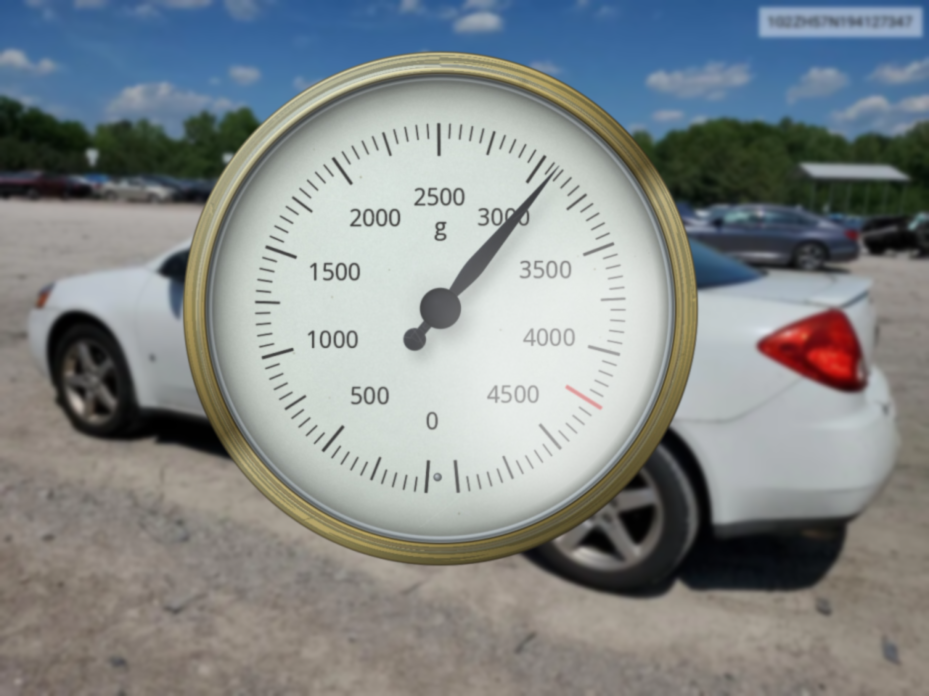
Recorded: value=3075 unit=g
